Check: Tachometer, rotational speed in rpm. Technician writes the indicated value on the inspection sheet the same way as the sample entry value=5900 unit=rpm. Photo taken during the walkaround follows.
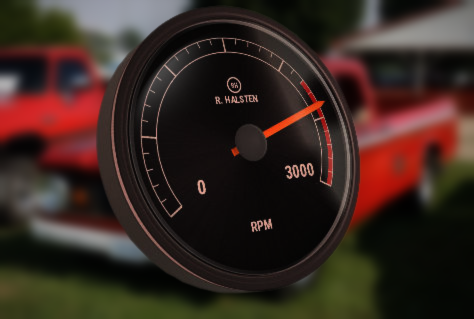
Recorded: value=2400 unit=rpm
